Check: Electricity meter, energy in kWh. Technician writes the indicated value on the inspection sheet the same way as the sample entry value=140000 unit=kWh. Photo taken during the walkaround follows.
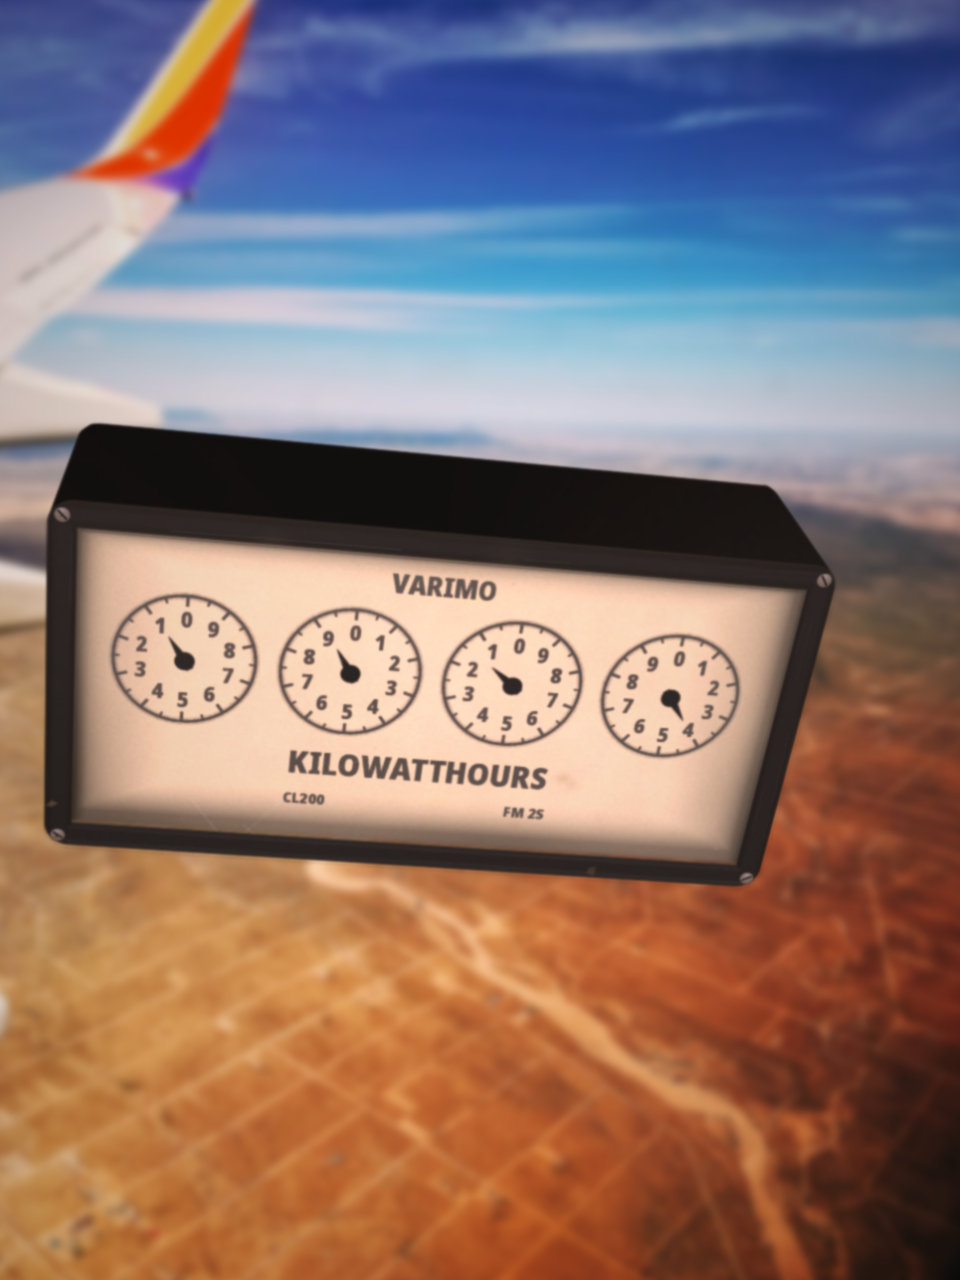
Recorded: value=914 unit=kWh
